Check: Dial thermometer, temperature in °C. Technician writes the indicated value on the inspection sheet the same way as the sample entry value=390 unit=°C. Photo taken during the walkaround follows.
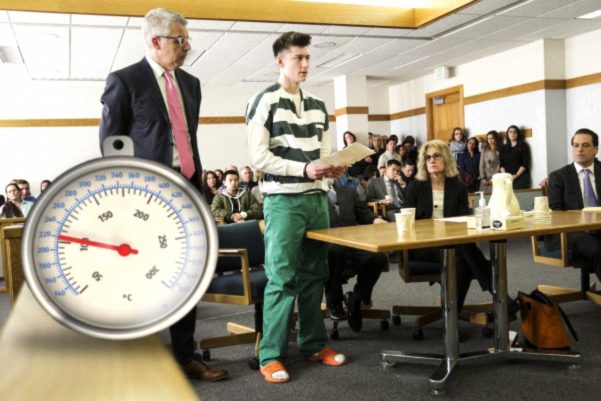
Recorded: value=105 unit=°C
